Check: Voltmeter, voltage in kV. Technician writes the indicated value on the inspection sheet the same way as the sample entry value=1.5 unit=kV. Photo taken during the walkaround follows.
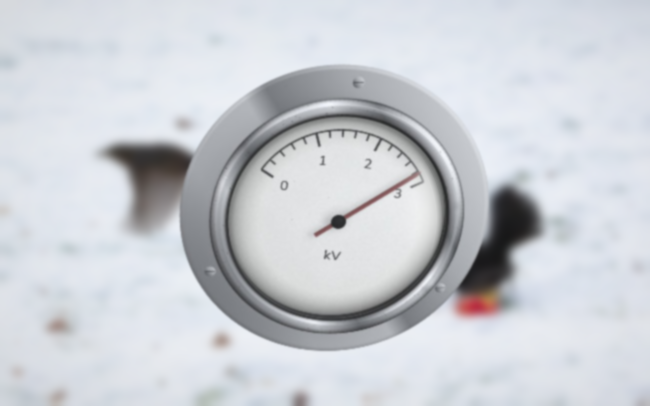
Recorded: value=2.8 unit=kV
